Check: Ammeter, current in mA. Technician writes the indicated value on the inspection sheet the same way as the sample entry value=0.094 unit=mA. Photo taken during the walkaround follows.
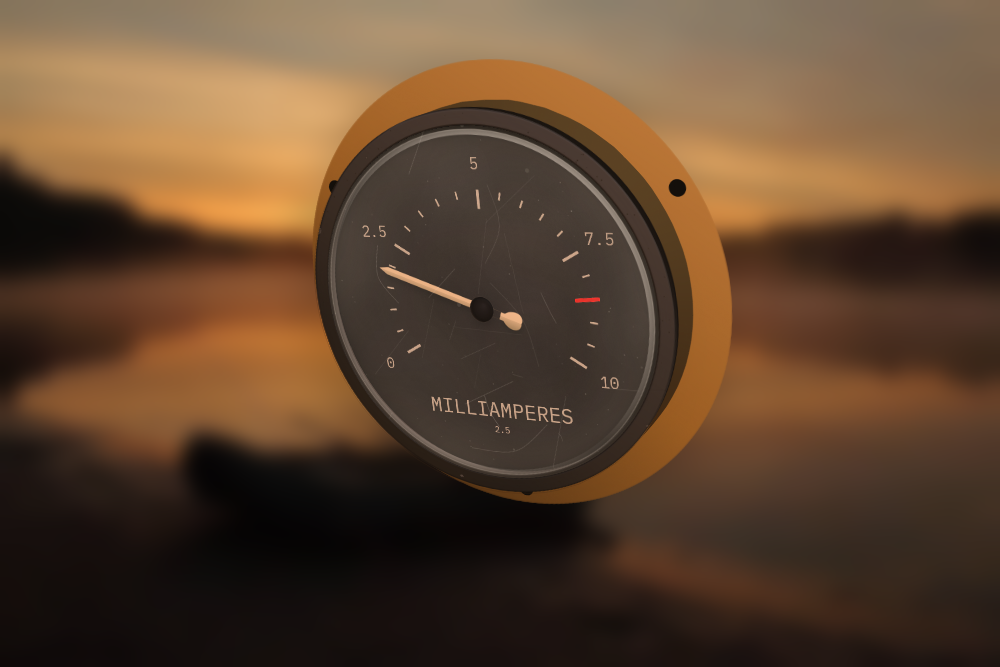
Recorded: value=2 unit=mA
